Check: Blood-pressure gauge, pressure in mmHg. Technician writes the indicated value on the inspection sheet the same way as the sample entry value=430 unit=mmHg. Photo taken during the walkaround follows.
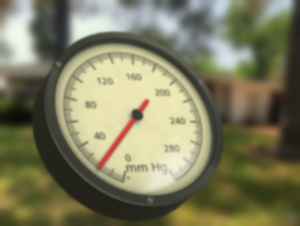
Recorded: value=20 unit=mmHg
